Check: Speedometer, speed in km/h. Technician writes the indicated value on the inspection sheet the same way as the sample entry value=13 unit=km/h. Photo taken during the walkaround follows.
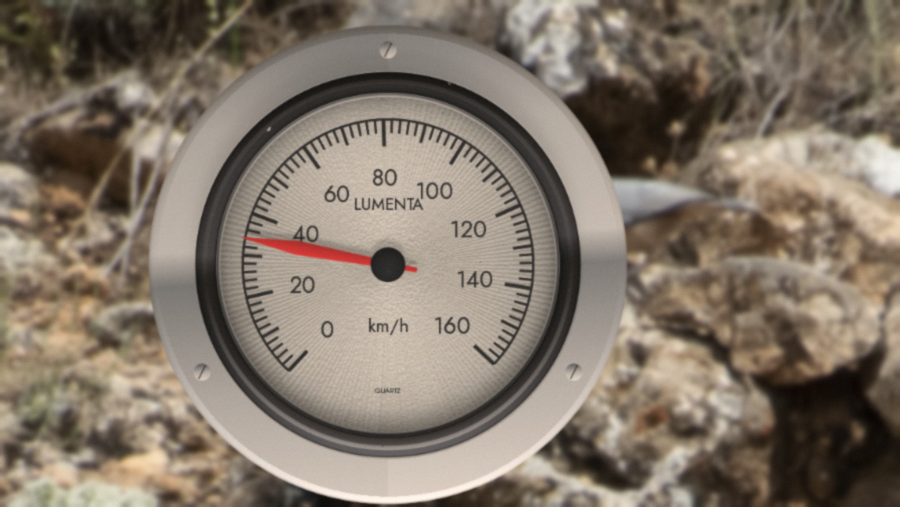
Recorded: value=34 unit=km/h
